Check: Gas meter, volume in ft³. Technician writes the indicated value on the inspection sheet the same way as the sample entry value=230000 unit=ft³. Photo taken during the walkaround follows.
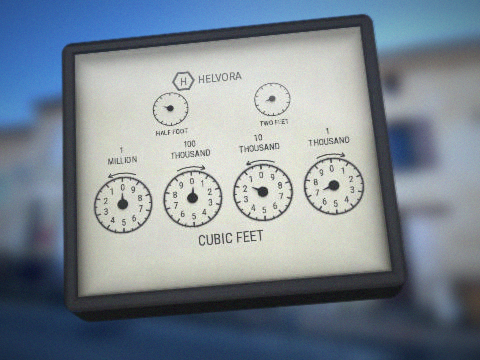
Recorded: value=1700 unit=ft³
